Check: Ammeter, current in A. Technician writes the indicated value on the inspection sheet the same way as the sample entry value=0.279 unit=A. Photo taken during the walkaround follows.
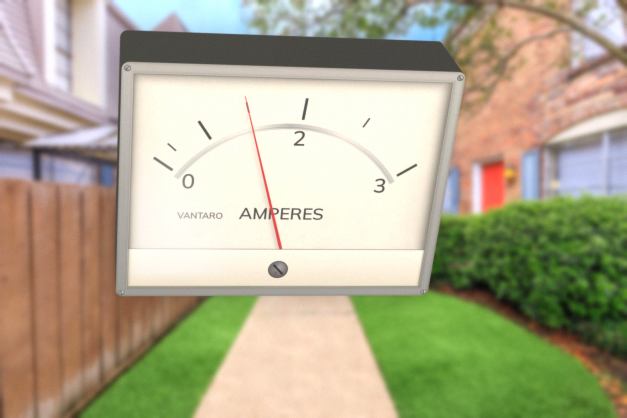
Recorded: value=1.5 unit=A
